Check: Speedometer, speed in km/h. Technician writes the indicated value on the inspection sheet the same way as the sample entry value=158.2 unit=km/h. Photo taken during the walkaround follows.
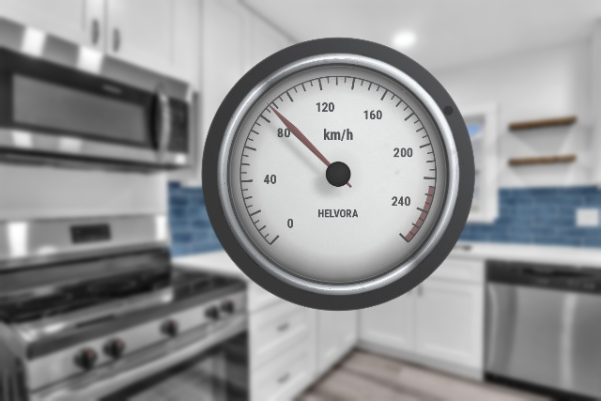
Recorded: value=87.5 unit=km/h
